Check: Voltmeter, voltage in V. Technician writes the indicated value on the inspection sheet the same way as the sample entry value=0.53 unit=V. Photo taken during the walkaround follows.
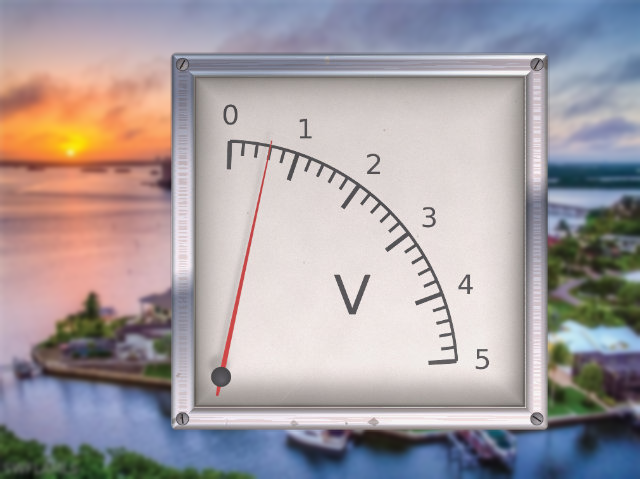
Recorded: value=0.6 unit=V
